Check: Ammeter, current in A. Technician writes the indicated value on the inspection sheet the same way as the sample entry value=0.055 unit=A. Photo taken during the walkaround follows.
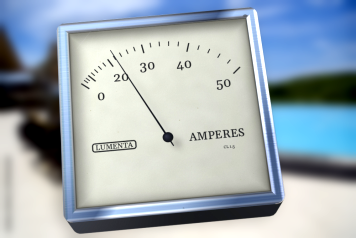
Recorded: value=22 unit=A
